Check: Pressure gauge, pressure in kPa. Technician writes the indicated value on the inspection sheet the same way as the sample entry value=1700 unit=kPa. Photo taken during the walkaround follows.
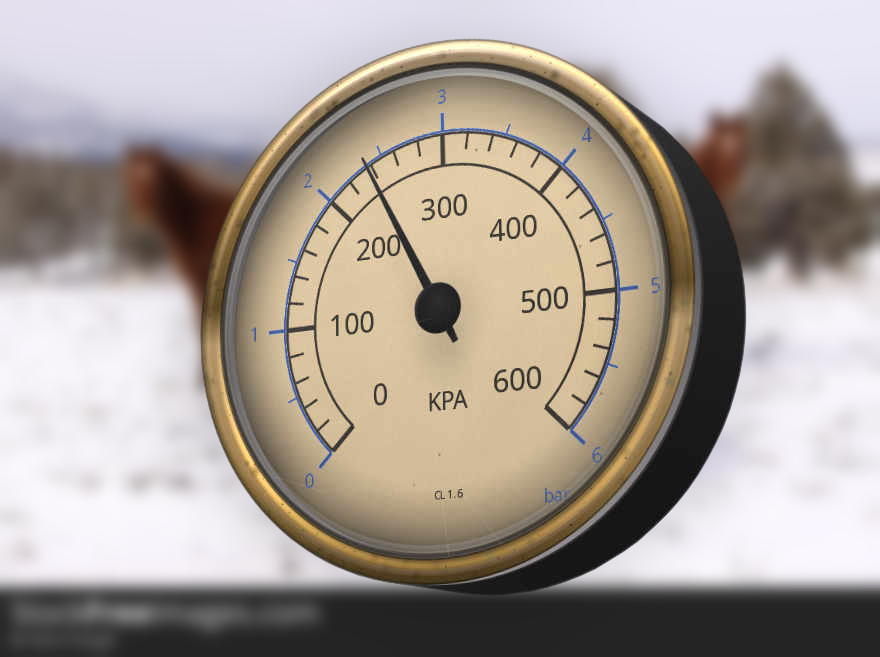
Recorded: value=240 unit=kPa
